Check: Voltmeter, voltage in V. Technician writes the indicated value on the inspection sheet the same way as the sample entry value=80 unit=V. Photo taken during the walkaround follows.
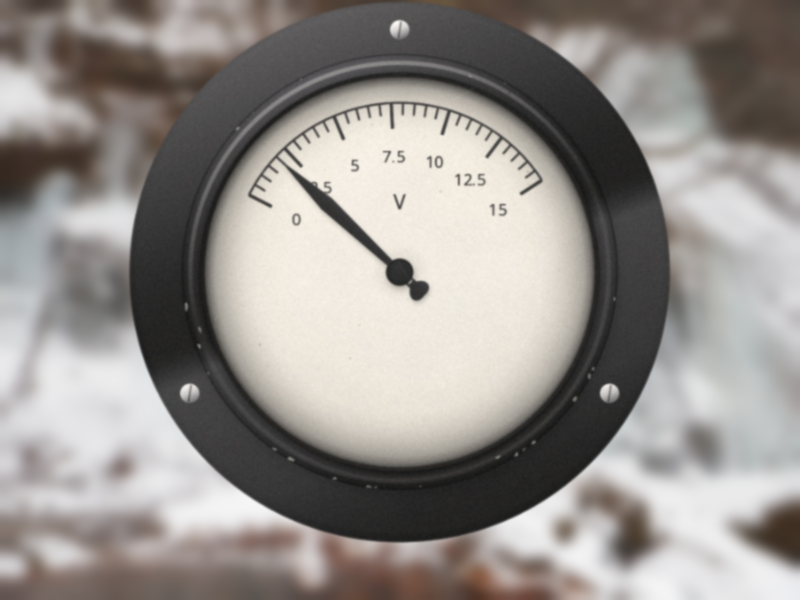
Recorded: value=2 unit=V
